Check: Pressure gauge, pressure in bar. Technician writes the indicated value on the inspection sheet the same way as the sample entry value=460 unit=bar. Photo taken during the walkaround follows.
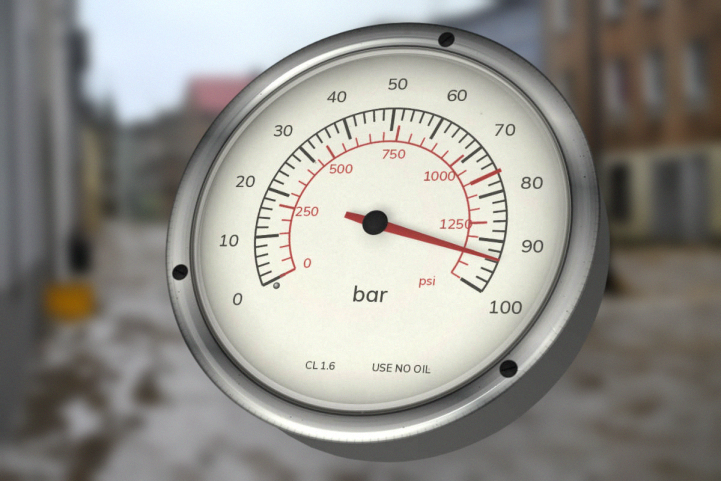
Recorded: value=94 unit=bar
